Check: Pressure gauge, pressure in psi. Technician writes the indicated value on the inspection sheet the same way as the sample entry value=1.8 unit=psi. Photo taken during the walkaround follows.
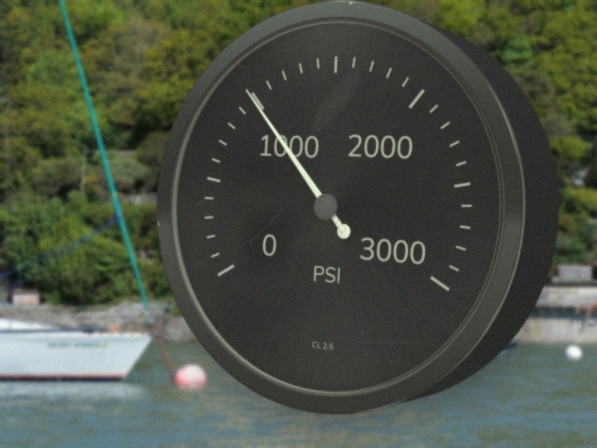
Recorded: value=1000 unit=psi
